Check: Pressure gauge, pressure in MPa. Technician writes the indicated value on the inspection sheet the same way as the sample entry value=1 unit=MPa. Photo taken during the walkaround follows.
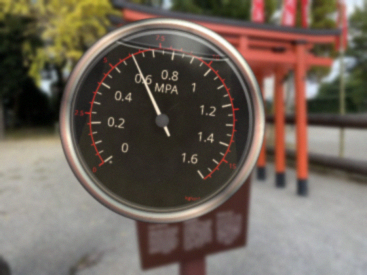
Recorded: value=0.6 unit=MPa
